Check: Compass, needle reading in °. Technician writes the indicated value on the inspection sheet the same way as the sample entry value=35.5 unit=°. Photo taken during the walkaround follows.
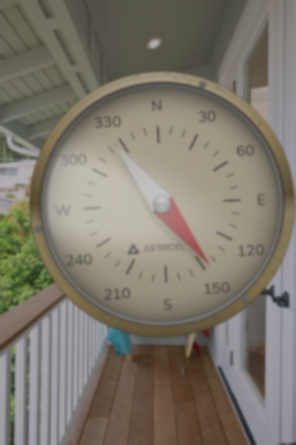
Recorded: value=145 unit=°
